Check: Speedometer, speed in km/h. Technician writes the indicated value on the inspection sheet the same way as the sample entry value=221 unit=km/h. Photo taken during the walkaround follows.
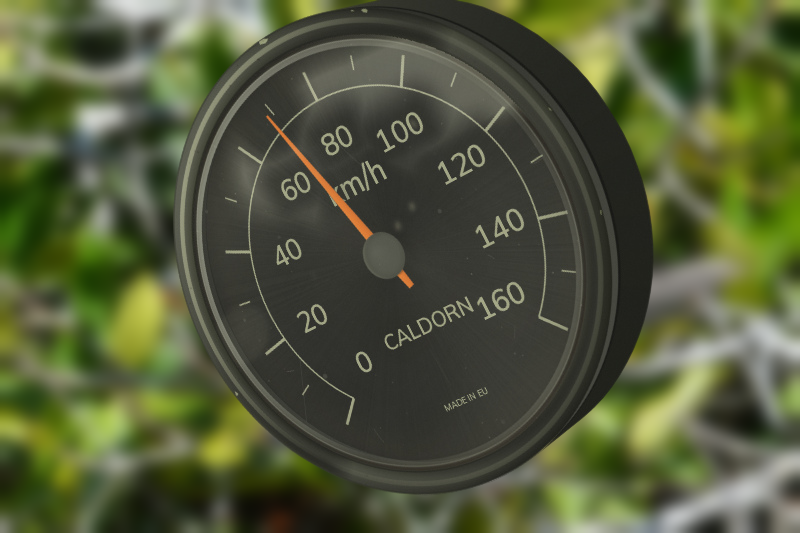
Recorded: value=70 unit=km/h
